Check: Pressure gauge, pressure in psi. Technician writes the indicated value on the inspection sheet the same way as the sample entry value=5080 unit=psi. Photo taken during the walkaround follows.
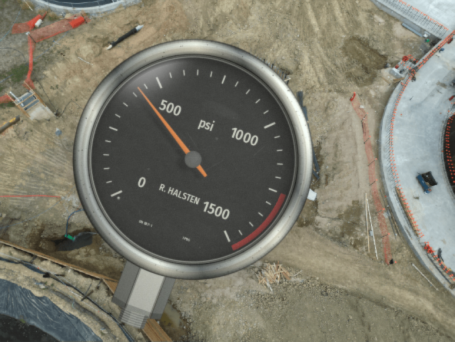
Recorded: value=425 unit=psi
